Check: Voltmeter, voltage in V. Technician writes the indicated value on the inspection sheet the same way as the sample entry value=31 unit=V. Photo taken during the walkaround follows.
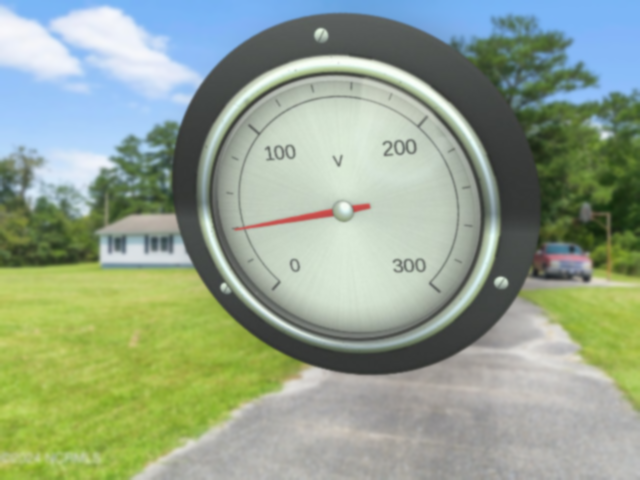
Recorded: value=40 unit=V
